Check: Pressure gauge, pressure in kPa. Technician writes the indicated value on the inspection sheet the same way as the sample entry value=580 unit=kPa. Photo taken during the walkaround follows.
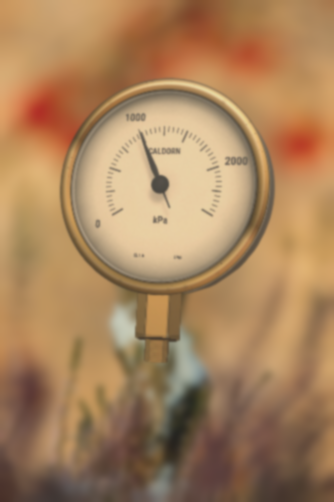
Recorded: value=1000 unit=kPa
